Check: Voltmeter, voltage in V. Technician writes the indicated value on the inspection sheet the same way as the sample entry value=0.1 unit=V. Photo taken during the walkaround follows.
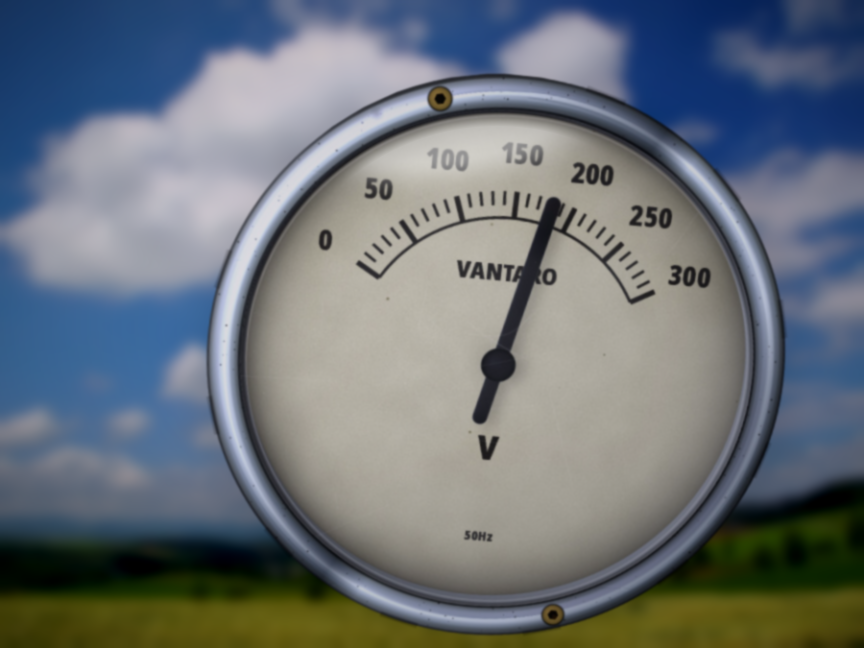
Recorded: value=180 unit=V
